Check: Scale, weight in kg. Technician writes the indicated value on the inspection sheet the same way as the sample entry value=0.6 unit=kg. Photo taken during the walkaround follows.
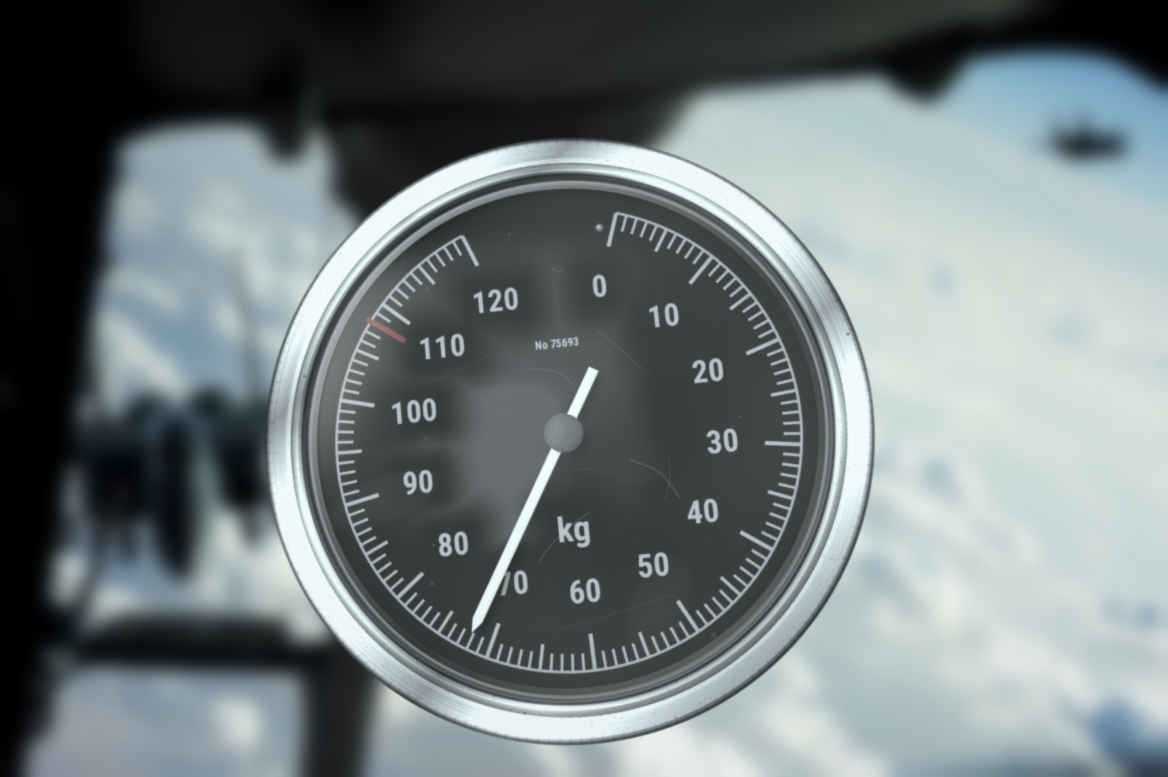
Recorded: value=72 unit=kg
